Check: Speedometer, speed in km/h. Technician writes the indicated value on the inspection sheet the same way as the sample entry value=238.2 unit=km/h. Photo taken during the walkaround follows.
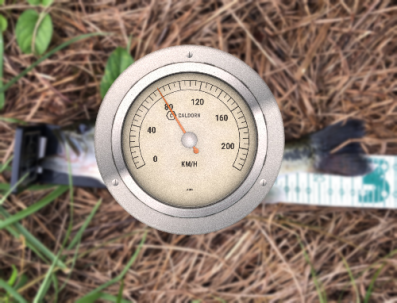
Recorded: value=80 unit=km/h
